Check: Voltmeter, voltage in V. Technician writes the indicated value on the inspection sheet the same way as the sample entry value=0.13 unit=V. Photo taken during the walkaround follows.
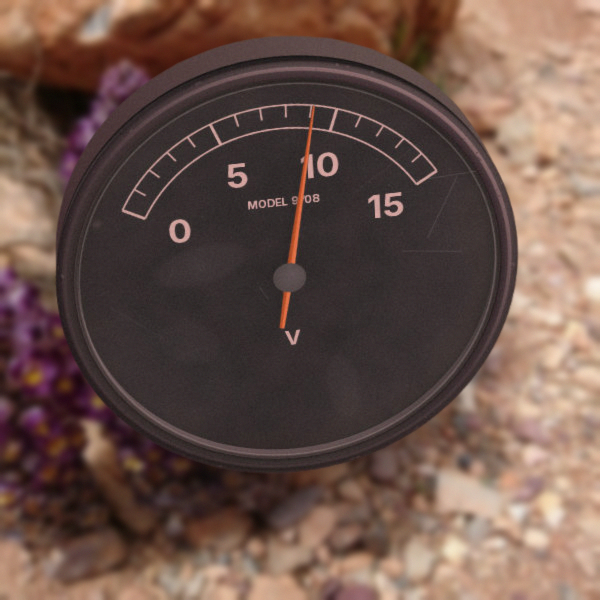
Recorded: value=9 unit=V
